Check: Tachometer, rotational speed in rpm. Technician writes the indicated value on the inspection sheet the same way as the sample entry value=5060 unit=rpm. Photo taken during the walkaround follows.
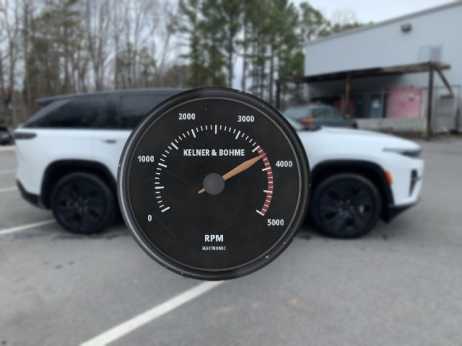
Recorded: value=3700 unit=rpm
